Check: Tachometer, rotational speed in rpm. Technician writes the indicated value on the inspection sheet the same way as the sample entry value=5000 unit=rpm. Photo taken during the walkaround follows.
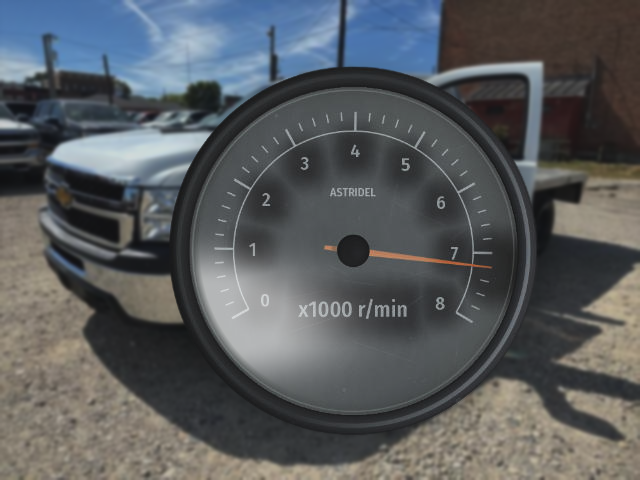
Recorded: value=7200 unit=rpm
